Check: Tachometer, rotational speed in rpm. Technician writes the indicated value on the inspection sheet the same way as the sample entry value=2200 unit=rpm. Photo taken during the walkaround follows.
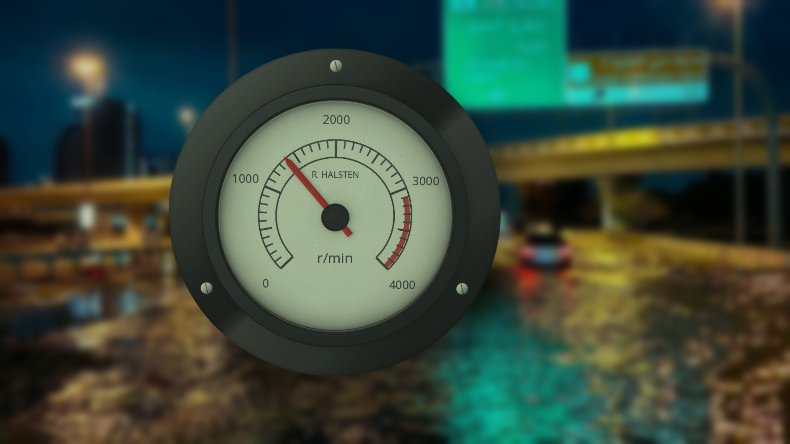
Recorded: value=1400 unit=rpm
